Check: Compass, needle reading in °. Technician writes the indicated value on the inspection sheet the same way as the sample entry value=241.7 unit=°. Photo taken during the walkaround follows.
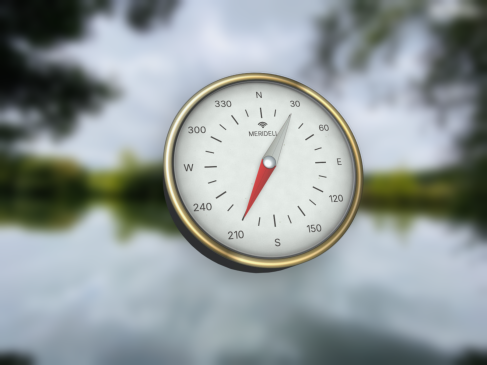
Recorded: value=210 unit=°
